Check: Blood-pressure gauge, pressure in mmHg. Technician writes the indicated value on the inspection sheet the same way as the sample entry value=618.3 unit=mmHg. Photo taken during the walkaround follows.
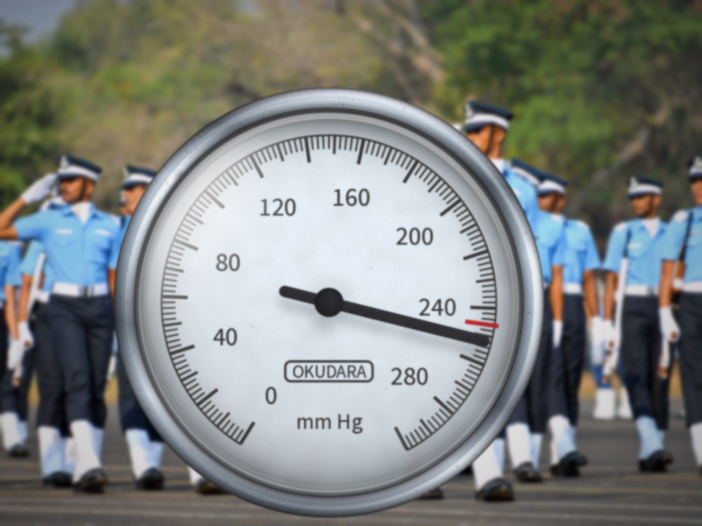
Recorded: value=252 unit=mmHg
